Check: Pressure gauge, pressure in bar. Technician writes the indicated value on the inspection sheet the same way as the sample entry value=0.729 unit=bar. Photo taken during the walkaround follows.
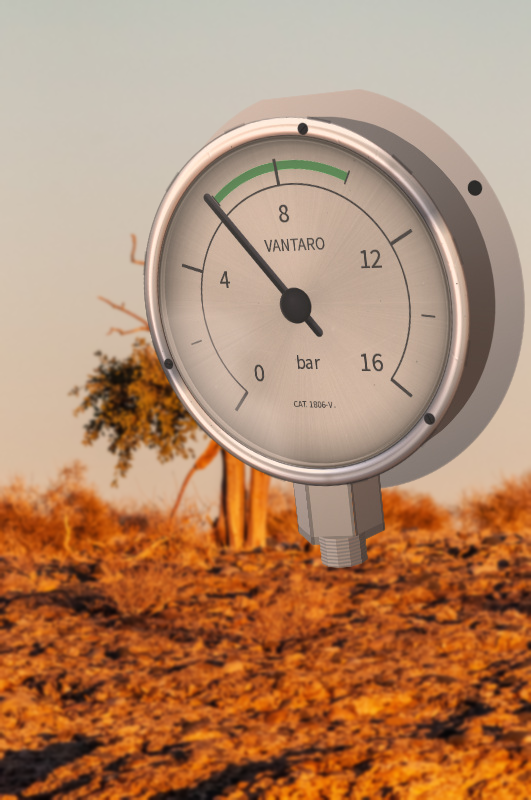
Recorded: value=6 unit=bar
